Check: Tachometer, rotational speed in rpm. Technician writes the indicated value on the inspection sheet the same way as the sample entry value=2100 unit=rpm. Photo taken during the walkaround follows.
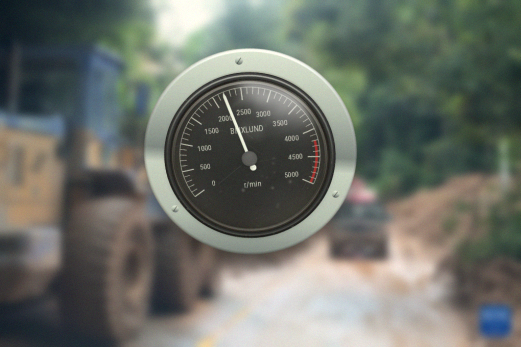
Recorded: value=2200 unit=rpm
